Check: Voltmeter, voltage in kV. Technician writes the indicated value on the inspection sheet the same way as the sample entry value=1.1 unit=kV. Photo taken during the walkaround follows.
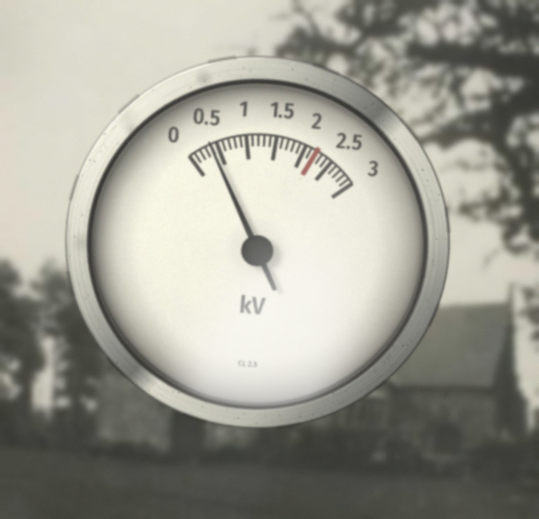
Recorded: value=0.4 unit=kV
